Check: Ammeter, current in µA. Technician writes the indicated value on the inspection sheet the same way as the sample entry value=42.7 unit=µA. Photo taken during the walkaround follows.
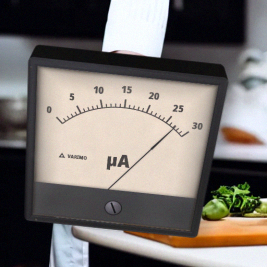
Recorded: value=27 unit=µA
